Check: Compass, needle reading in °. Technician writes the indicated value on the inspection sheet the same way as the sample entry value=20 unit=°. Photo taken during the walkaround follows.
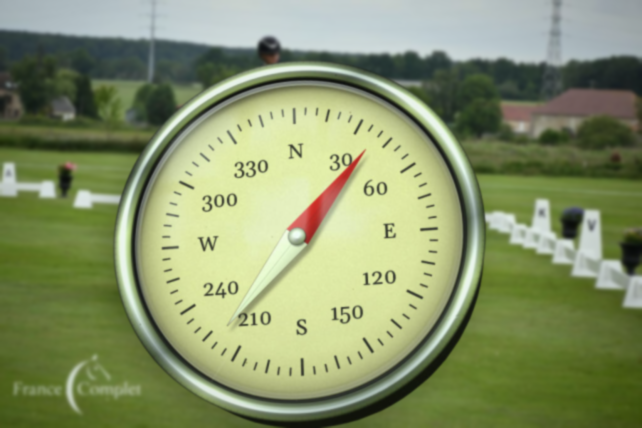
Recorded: value=40 unit=°
